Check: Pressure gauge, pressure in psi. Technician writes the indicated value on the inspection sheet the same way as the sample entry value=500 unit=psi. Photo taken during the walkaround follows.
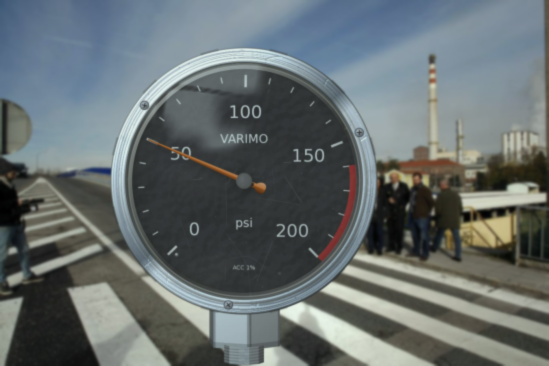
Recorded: value=50 unit=psi
